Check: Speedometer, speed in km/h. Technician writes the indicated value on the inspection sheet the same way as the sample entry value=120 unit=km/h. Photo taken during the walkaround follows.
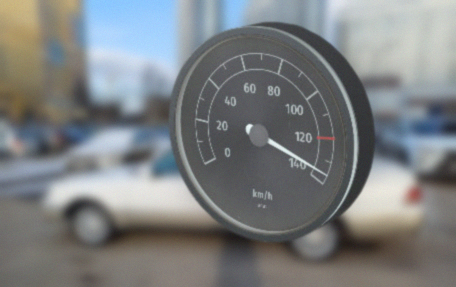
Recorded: value=135 unit=km/h
